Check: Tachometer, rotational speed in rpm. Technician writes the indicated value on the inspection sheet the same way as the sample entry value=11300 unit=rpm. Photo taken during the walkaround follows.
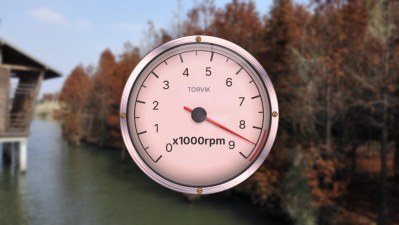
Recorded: value=8500 unit=rpm
